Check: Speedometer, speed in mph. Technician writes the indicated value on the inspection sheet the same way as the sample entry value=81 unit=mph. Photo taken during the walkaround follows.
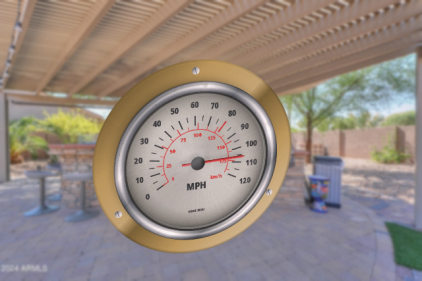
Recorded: value=105 unit=mph
